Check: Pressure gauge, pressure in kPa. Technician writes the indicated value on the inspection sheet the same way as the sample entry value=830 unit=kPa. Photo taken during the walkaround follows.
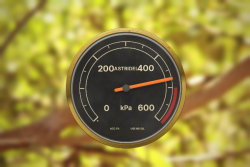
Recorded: value=475 unit=kPa
